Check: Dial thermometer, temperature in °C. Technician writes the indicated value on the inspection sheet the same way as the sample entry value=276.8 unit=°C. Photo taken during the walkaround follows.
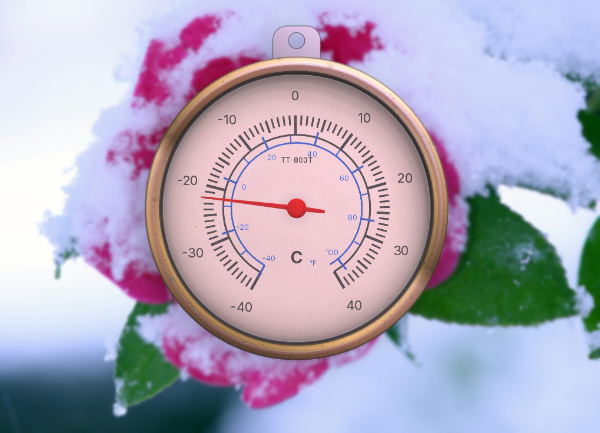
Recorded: value=-22 unit=°C
